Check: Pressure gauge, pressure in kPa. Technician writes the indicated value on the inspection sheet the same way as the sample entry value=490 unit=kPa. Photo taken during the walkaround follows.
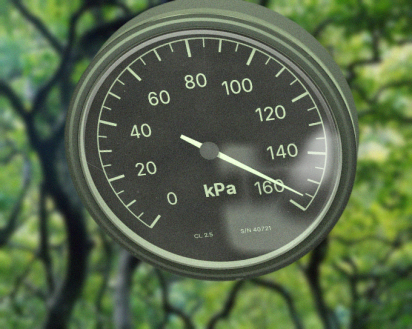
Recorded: value=155 unit=kPa
